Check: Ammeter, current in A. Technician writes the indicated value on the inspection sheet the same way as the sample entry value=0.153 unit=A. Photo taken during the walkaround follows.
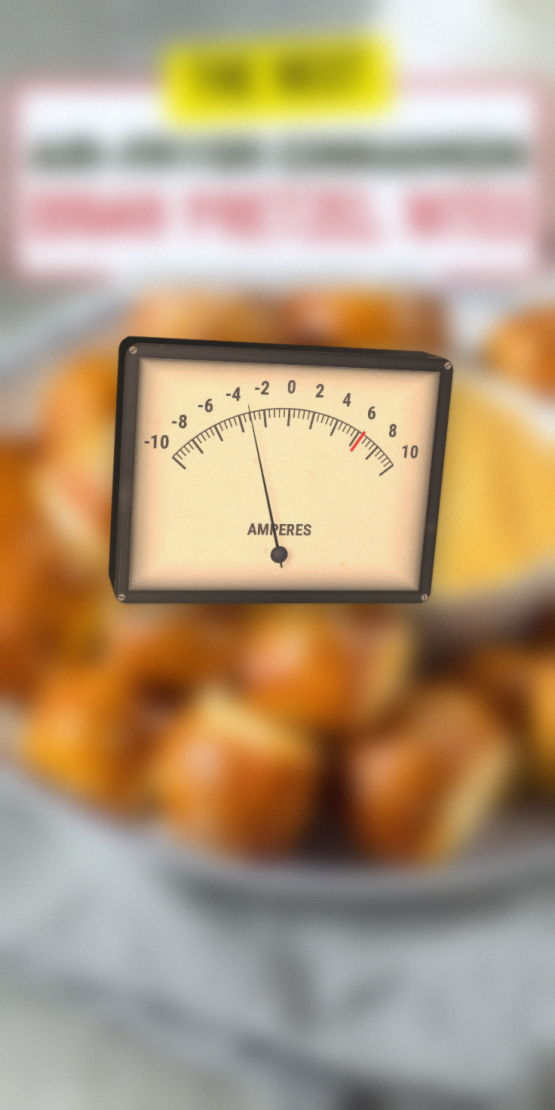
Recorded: value=-3.2 unit=A
